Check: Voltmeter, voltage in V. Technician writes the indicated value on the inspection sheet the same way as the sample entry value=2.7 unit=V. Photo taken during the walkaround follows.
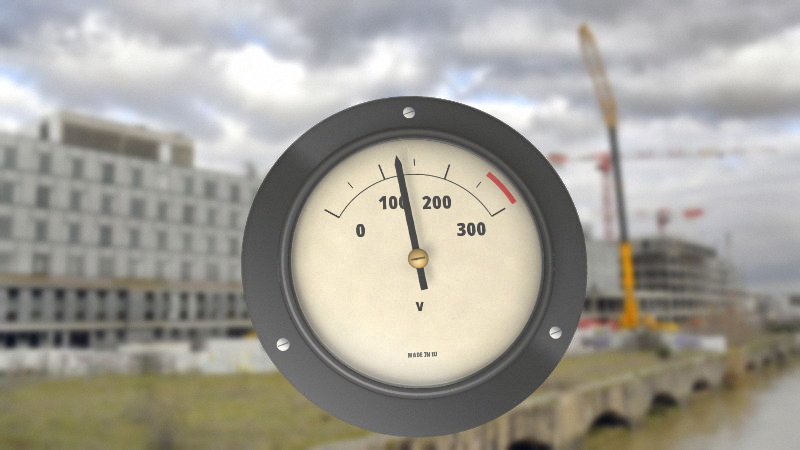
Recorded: value=125 unit=V
